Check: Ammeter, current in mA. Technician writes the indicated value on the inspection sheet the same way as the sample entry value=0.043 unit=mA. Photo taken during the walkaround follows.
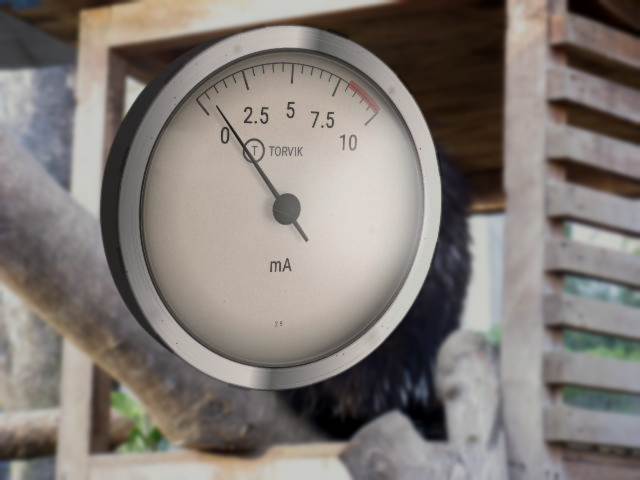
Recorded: value=0.5 unit=mA
